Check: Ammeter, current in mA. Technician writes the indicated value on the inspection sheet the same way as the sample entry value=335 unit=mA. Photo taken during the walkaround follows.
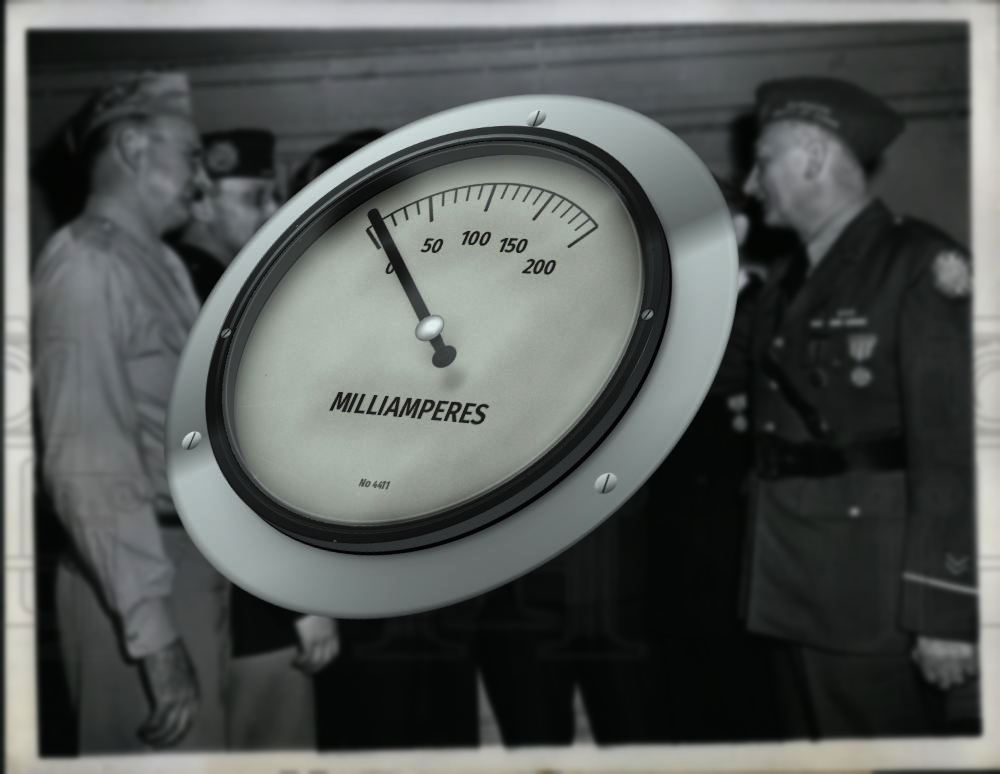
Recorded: value=10 unit=mA
